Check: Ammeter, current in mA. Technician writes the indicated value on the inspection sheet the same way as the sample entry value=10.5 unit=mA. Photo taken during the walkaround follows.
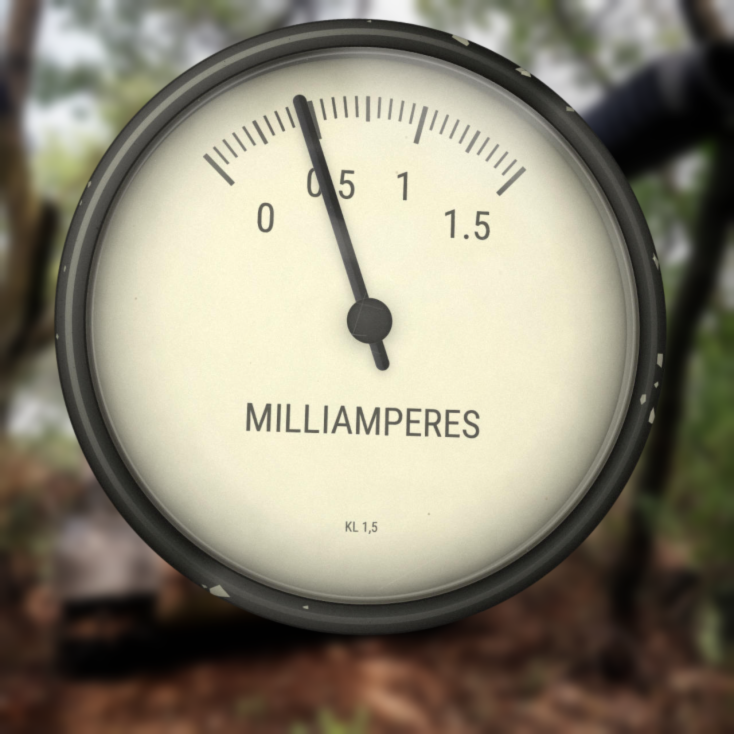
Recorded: value=0.45 unit=mA
